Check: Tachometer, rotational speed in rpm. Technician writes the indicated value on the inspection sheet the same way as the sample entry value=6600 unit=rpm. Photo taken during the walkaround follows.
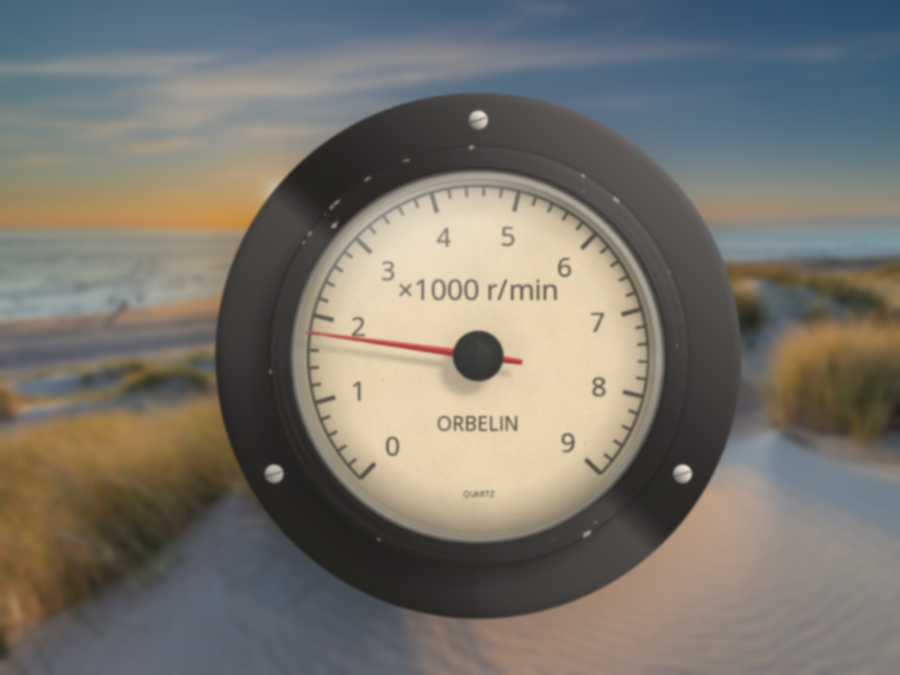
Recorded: value=1800 unit=rpm
